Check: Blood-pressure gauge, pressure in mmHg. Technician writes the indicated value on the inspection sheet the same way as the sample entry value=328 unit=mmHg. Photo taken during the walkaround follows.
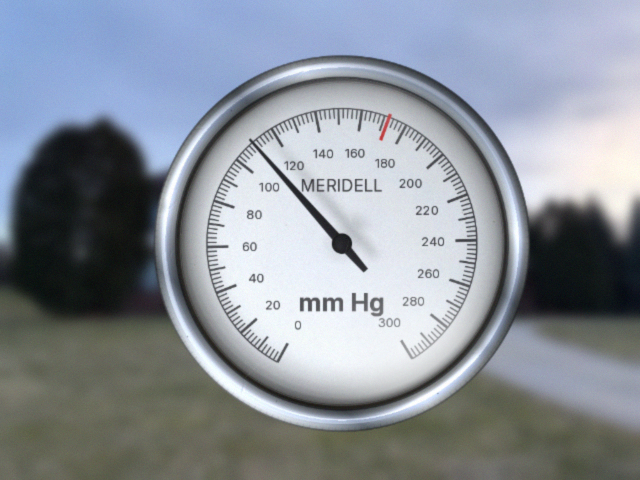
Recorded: value=110 unit=mmHg
